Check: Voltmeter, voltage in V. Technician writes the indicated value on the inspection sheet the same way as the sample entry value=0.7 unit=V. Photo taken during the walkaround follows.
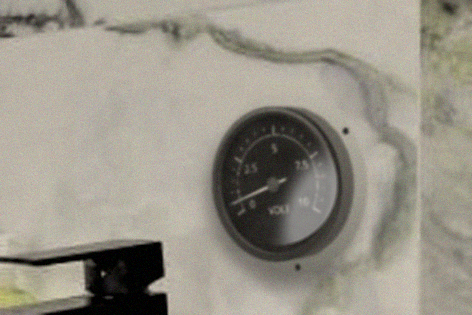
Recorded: value=0.5 unit=V
